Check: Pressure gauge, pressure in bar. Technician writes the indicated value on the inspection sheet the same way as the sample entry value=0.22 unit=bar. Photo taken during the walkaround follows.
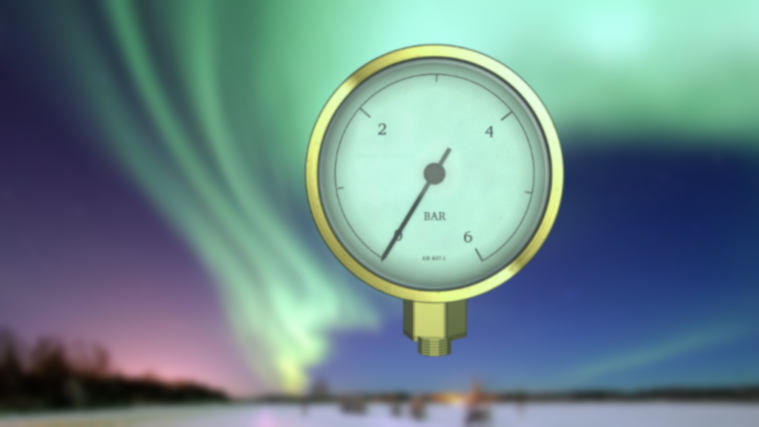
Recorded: value=0 unit=bar
